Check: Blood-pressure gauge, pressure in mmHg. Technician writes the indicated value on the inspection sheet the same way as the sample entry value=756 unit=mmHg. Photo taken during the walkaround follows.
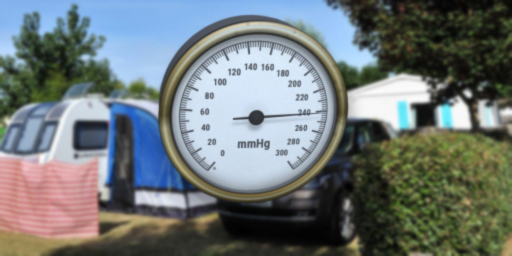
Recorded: value=240 unit=mmHg
